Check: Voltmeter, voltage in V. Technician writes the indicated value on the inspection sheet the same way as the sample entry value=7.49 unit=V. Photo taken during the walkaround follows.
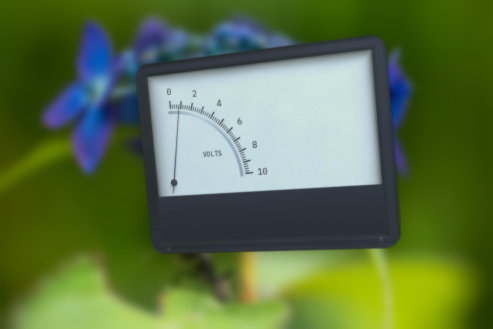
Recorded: value=1 unit=V
